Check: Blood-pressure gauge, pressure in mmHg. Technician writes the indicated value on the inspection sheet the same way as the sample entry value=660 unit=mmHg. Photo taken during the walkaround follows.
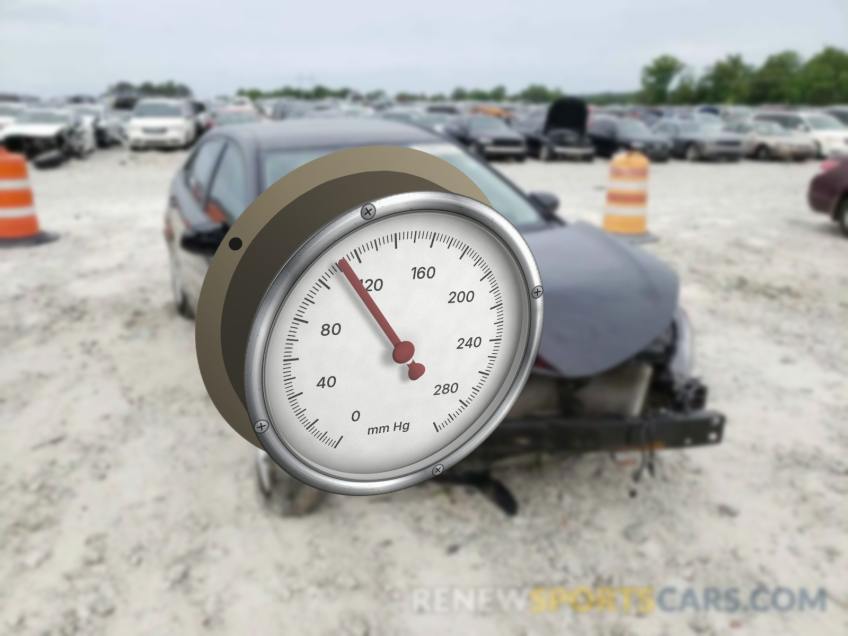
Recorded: value=112 unit=mmHg
